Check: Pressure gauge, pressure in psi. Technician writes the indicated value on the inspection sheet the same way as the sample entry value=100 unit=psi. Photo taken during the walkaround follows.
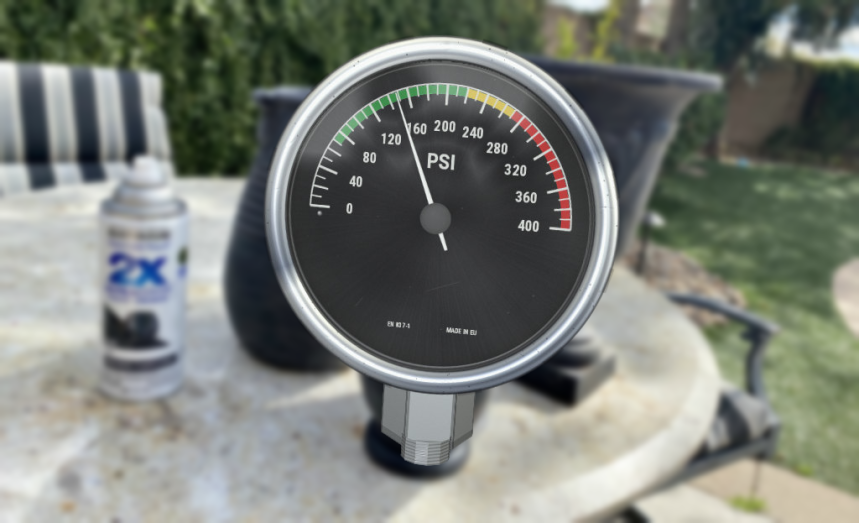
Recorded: value=150 unit=psi
